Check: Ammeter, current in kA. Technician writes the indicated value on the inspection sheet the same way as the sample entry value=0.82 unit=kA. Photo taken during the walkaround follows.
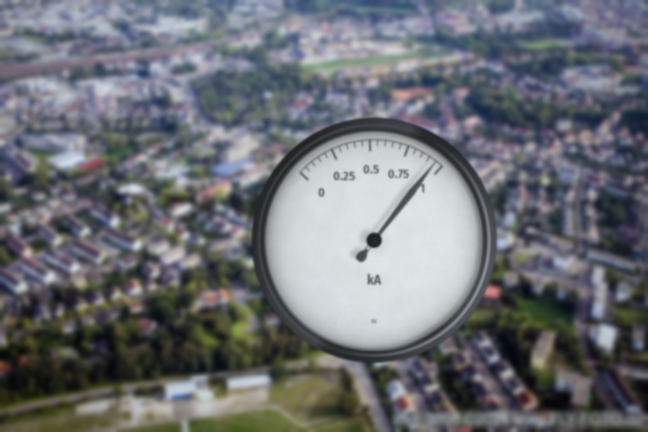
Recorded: value=0.95 unit=kA
